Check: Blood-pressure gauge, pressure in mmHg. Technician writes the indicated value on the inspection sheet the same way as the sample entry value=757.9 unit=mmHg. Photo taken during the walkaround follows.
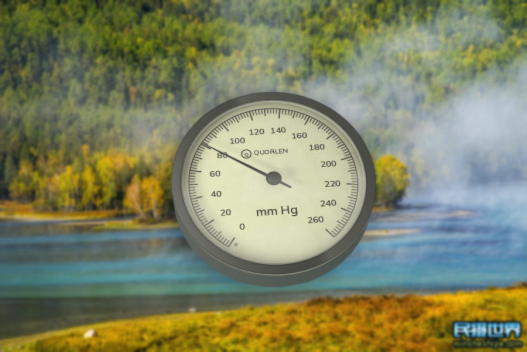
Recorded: value=80 unit=mmHg
